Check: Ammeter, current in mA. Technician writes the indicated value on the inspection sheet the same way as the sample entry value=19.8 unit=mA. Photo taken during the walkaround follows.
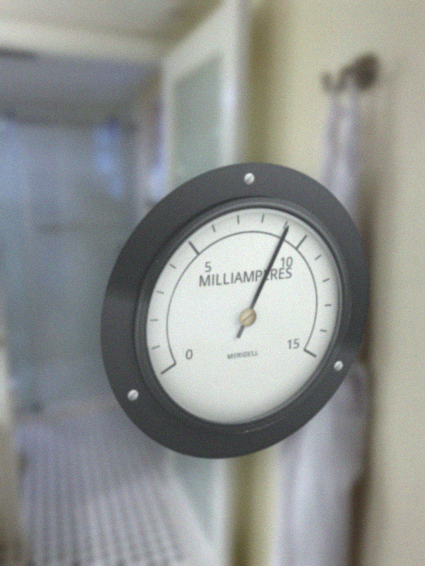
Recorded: value=9 unit=mA
